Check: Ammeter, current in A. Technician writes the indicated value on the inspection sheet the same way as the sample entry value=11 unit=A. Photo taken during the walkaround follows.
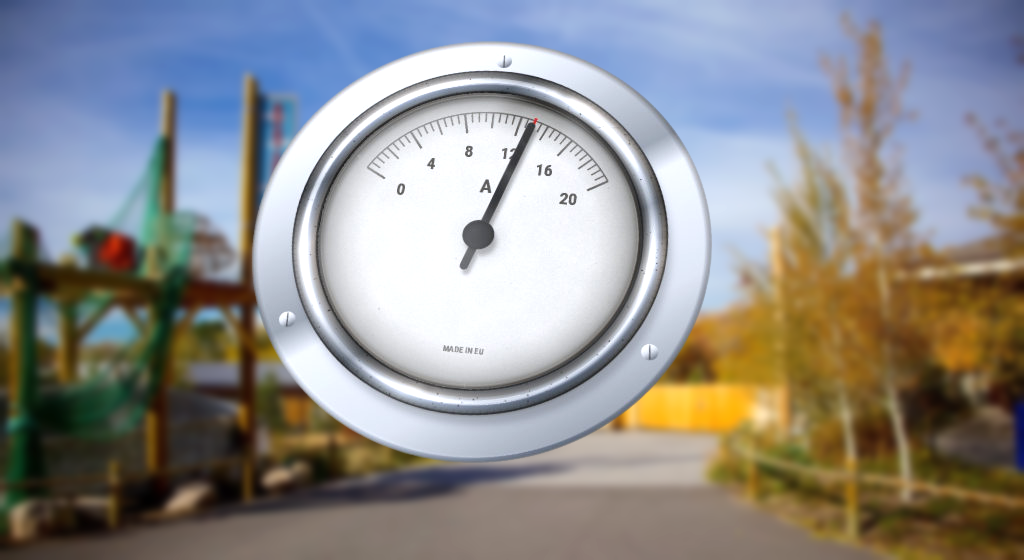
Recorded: value=13 unit=A
